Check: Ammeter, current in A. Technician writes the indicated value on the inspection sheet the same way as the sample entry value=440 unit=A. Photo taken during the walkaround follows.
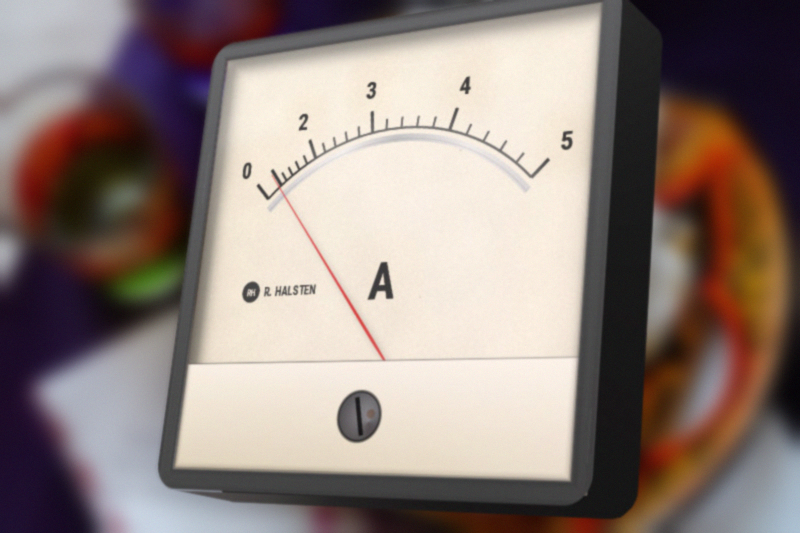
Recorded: value=1 unit=A
